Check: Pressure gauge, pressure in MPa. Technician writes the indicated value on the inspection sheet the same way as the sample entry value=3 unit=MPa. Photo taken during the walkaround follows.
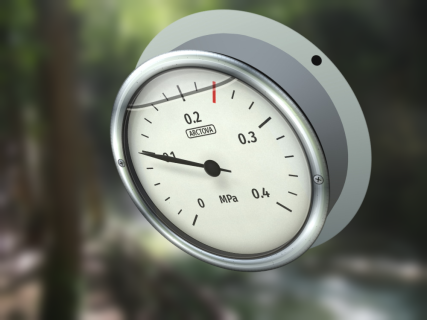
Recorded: value=0.1 unit=MPa
